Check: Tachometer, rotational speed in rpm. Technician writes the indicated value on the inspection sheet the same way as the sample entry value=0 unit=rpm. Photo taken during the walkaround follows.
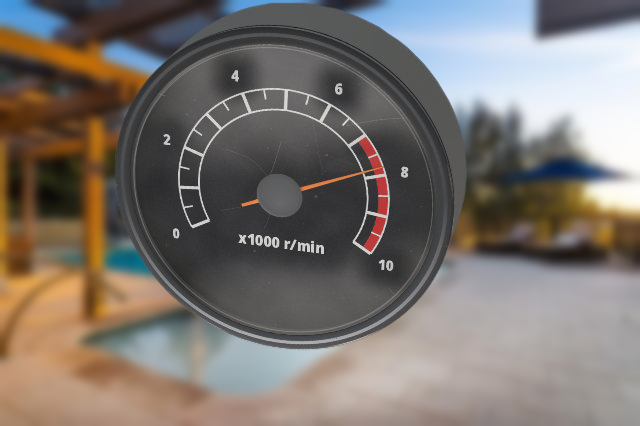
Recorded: value=7750 unit=rpm
